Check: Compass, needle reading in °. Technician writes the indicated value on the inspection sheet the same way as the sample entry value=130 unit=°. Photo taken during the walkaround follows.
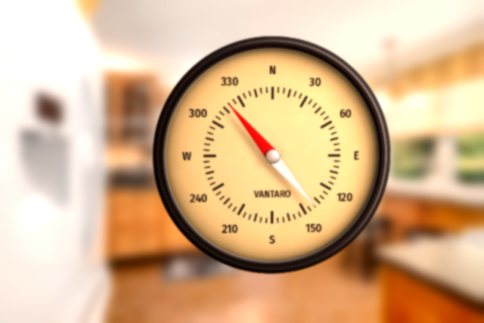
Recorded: value=320 unit=°
